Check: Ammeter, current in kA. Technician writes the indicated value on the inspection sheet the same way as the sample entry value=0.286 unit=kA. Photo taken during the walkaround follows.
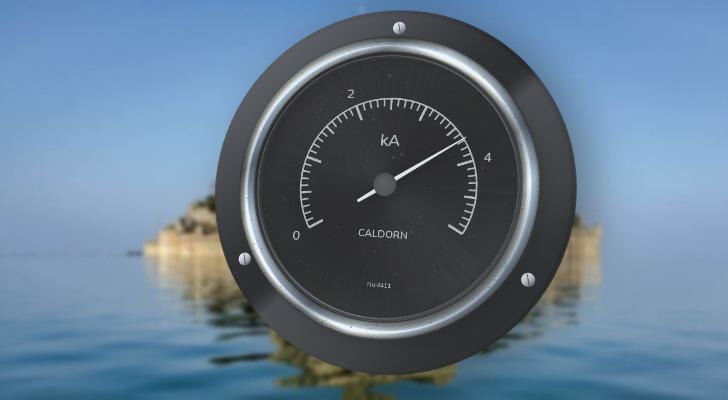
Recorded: value=3.7 unit=kA
